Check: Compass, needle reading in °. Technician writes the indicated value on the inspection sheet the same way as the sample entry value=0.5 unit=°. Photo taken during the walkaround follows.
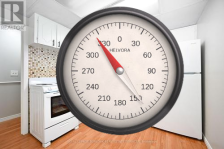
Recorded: value=325 unit=°
